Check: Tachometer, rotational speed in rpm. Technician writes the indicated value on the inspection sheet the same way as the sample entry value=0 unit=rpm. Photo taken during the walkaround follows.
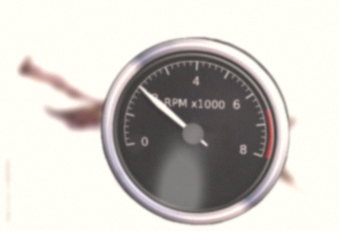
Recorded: value=2000 unit=rpm
